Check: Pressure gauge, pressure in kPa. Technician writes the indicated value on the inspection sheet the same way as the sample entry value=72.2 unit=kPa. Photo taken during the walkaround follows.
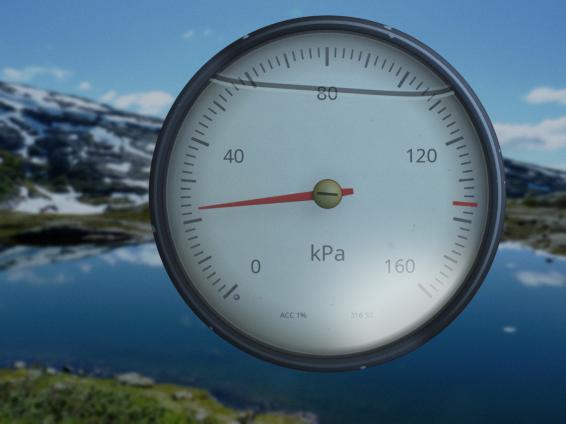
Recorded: value=23 unit=kPa
